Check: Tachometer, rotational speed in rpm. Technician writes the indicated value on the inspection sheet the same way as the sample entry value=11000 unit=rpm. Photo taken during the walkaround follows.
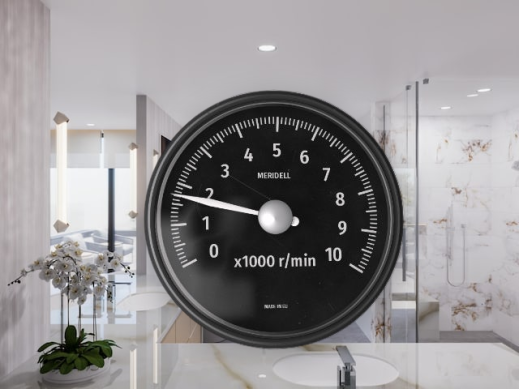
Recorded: value=1700 unit=rpm
